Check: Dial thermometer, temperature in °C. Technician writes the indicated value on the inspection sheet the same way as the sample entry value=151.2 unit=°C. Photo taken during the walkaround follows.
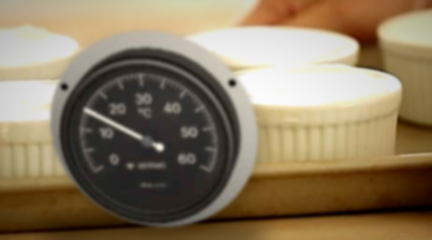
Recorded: value=15 unit=°C
